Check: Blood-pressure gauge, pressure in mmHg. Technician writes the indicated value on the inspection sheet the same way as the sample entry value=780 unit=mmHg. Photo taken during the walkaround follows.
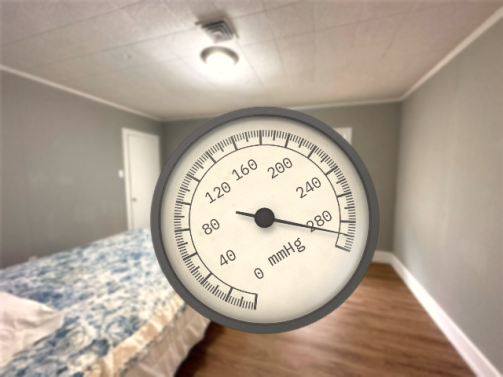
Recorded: value=290 unit=mmHg
